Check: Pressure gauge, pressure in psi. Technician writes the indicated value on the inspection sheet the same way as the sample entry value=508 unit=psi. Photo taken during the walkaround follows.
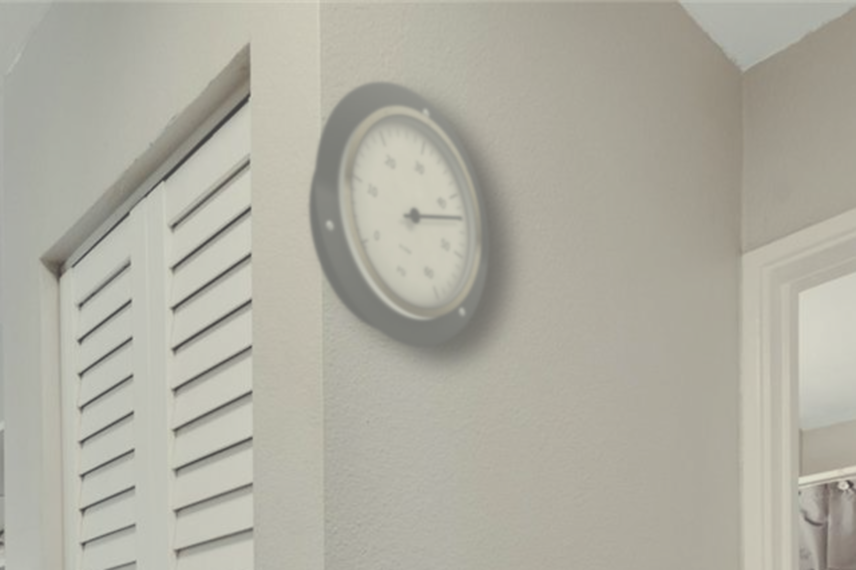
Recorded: value=44 unit=psi
